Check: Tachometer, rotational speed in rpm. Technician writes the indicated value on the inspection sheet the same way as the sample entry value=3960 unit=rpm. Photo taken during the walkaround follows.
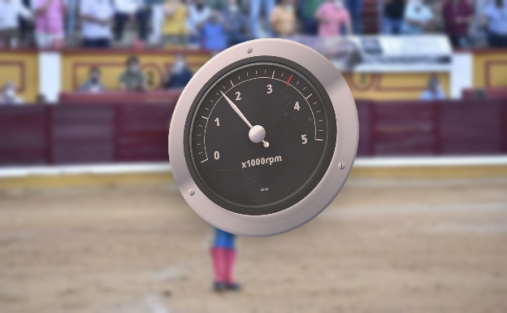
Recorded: value=1700 unit=rpm
